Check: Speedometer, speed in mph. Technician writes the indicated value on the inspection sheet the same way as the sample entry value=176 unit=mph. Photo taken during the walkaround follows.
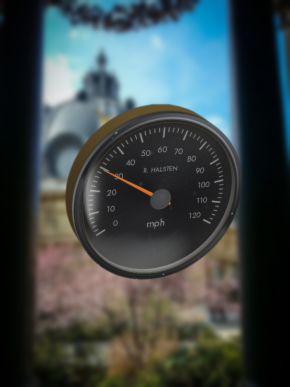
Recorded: value=30 unit=mph
